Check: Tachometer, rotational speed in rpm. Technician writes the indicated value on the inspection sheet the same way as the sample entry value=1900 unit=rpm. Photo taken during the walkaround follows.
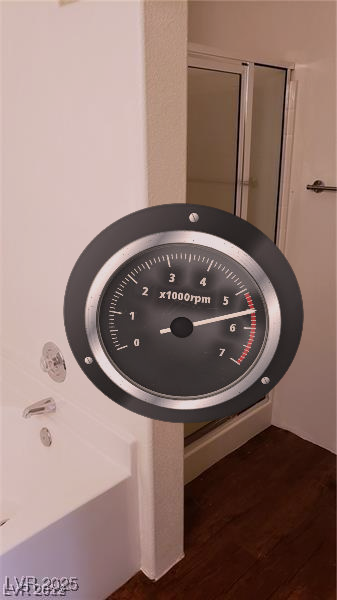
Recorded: value=5500 unit=rpm
